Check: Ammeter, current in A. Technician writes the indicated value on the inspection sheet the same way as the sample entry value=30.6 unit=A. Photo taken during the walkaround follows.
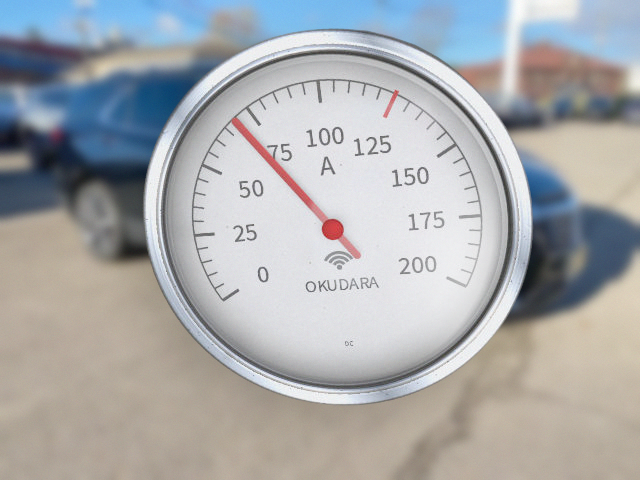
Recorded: value=70 unit=A
